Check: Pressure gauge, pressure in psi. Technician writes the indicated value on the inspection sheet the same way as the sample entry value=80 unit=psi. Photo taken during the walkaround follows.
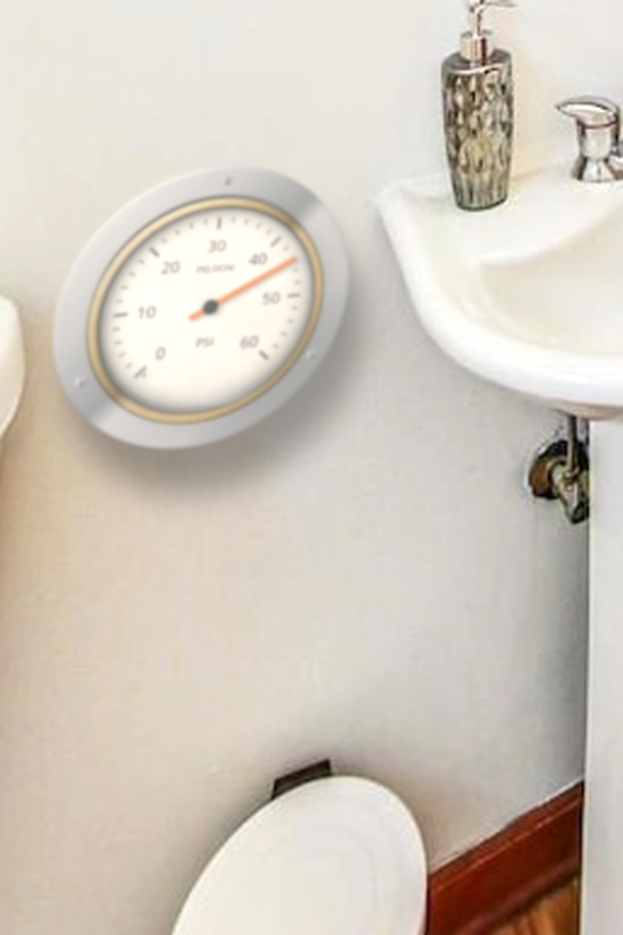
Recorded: value=44 unit=psi
